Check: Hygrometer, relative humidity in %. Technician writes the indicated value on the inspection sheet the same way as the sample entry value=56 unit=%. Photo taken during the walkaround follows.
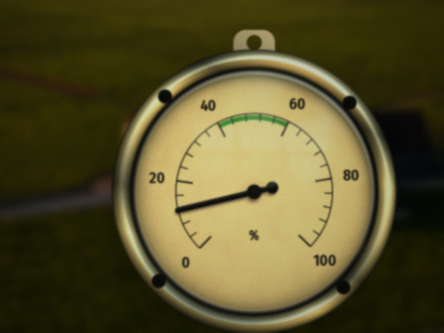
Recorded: value=12 unit=%
